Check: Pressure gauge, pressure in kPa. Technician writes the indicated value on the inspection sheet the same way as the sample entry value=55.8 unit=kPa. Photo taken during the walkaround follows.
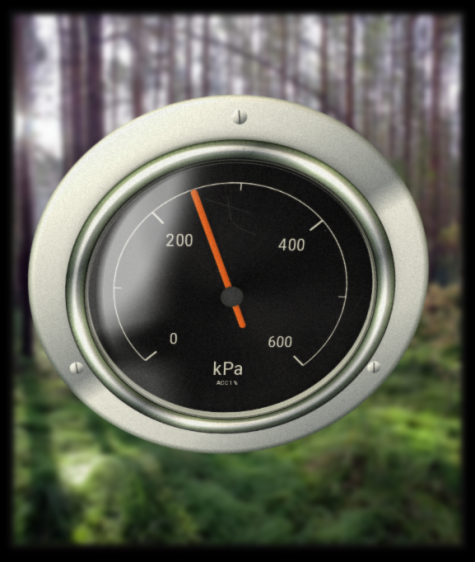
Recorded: value=250 unit=kPa
